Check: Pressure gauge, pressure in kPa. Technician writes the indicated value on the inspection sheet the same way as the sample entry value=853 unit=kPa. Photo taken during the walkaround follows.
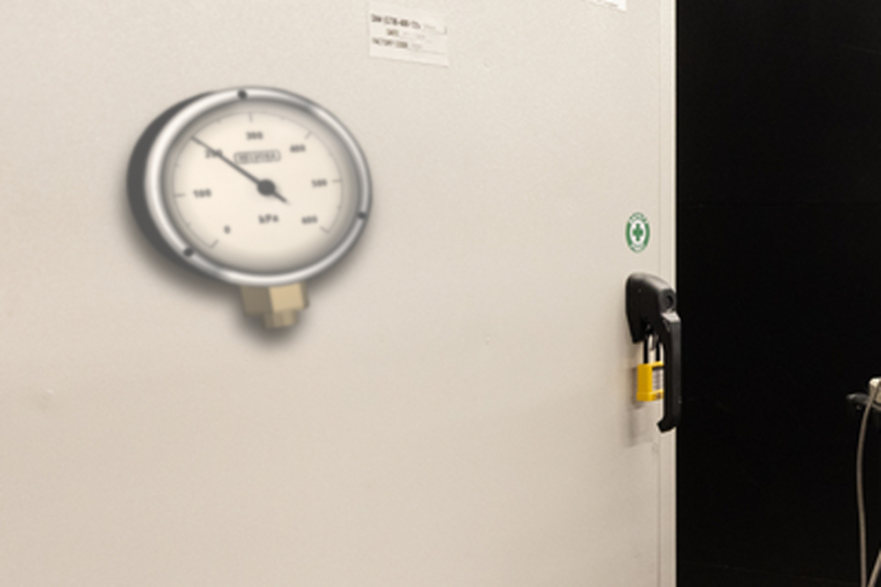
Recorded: value=200 unit=kPa
